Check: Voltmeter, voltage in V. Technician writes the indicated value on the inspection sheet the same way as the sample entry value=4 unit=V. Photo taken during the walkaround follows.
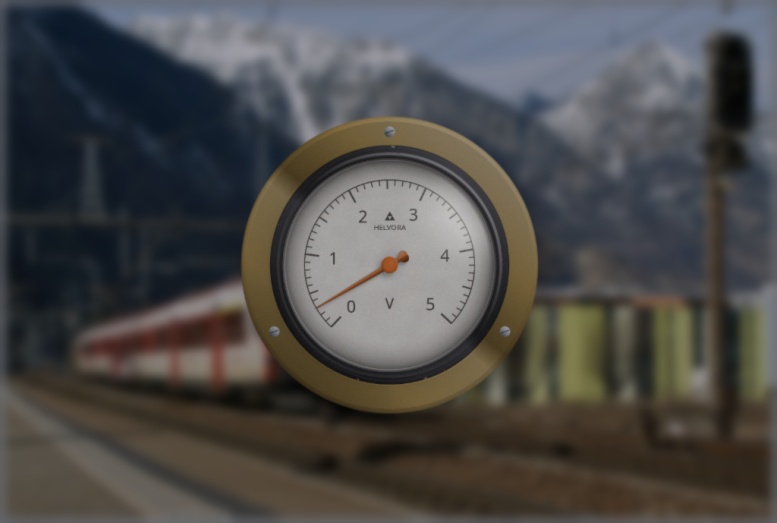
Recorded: value=0.3 unit=V
